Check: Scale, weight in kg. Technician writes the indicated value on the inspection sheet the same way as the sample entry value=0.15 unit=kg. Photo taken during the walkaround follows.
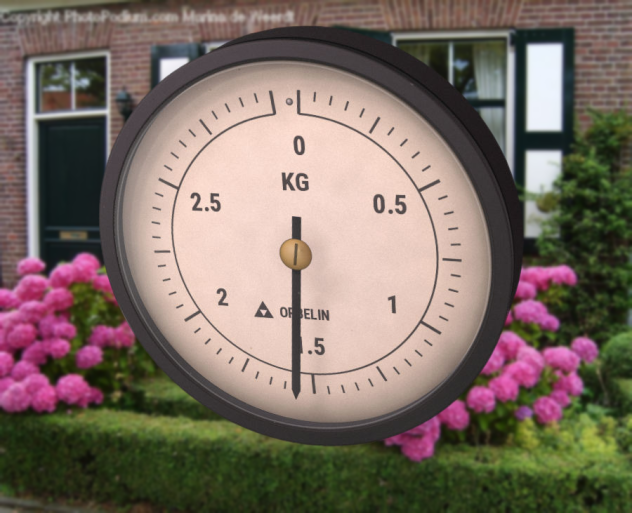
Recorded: value=1.55 unit=kg
